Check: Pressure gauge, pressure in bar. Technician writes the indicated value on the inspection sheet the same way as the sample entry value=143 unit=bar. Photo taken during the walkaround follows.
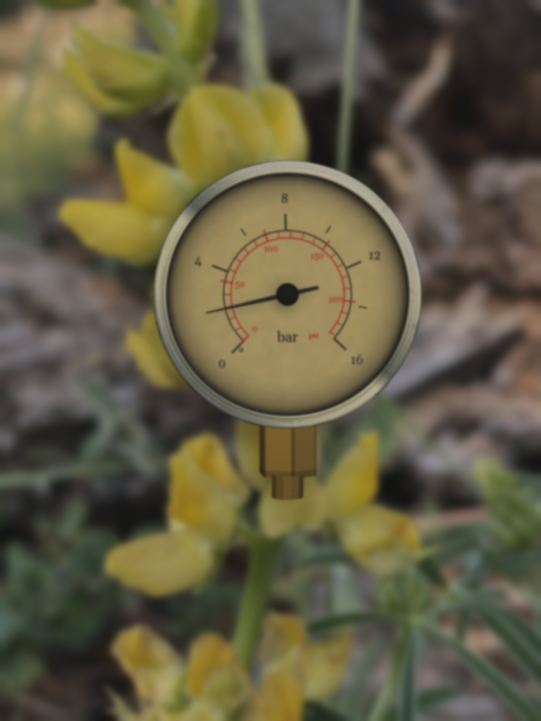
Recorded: value=2 unit=bar
